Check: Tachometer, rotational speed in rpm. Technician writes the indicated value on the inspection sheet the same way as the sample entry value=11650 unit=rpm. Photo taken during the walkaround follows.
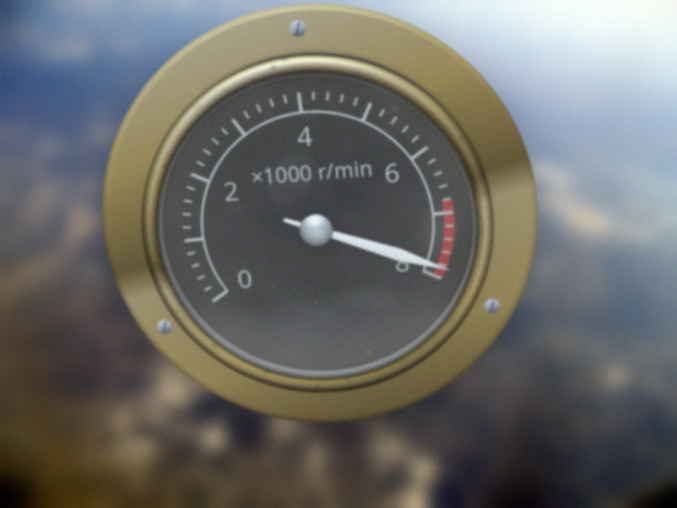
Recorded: value=7800 unit=rpm
